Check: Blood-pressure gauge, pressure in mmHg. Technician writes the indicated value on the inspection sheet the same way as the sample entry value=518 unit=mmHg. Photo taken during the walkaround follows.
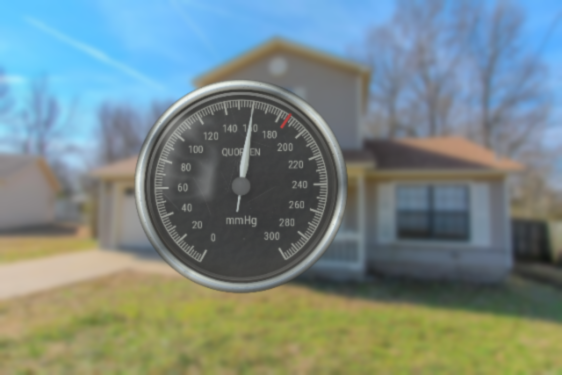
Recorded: value=160 unit=mmHg
